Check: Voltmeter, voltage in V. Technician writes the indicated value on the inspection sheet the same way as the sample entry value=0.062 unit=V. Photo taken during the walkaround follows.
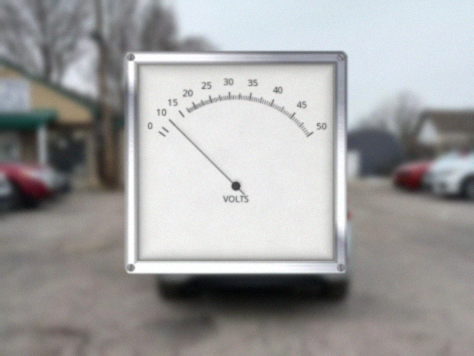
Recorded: value=10 unit=V
